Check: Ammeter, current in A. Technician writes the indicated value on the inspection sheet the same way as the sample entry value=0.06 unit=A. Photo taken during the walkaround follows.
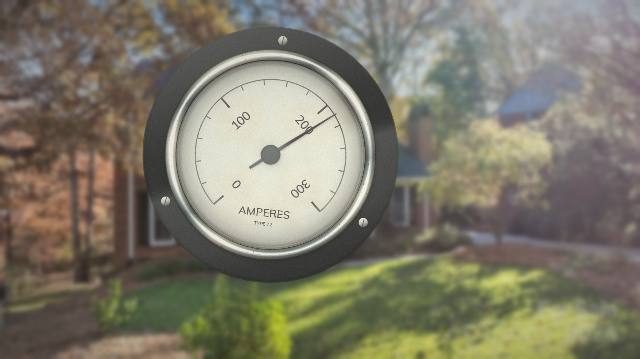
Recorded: value=210 unit=A
